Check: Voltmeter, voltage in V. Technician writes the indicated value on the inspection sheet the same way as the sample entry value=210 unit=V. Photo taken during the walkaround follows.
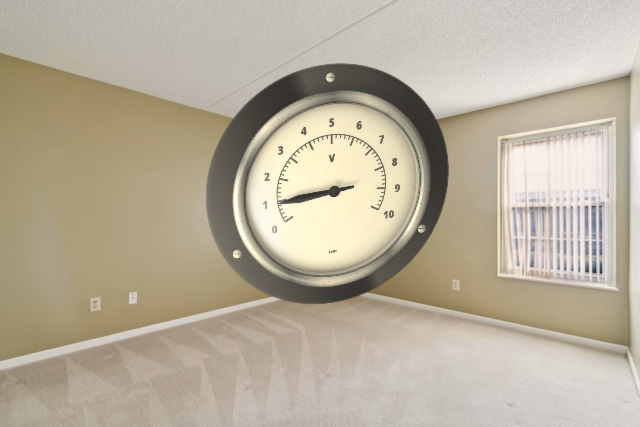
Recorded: value=1 unit=V
